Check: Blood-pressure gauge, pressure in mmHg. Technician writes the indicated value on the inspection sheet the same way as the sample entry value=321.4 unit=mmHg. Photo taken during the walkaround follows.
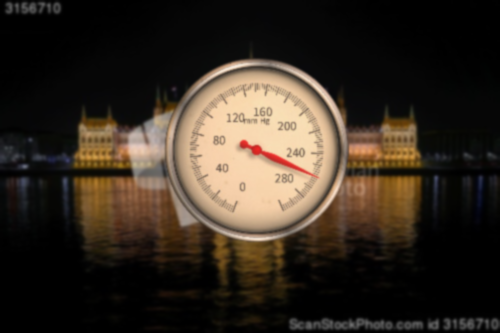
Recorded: value=260 unit=mmHg
